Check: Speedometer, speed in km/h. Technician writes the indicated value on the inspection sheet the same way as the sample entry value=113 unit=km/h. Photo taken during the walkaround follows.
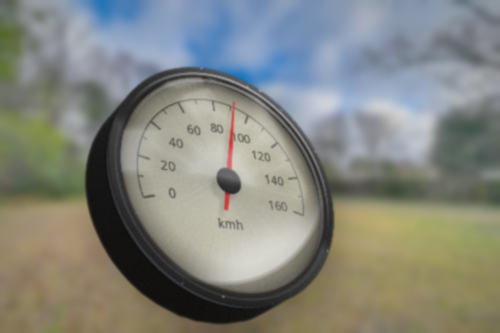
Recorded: value=90 unit=km/h
